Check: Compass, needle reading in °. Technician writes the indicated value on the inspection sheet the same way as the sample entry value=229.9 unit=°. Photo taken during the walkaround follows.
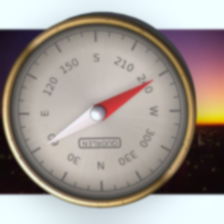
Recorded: value=240 unit=°
